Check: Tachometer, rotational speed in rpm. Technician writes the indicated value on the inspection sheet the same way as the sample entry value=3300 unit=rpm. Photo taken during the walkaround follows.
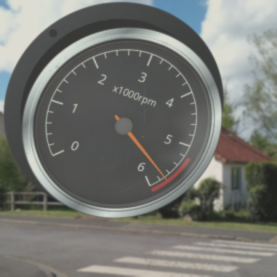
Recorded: value=5700 unit=rpm
